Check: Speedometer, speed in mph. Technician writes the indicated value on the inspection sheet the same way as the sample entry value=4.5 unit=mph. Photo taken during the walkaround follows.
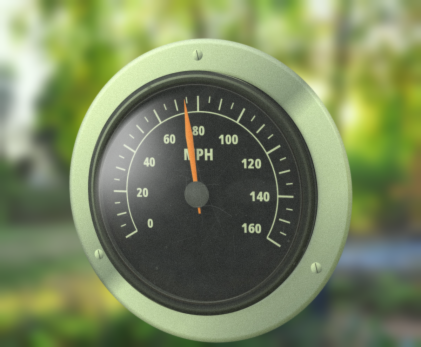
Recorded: value=75 unit=mph
